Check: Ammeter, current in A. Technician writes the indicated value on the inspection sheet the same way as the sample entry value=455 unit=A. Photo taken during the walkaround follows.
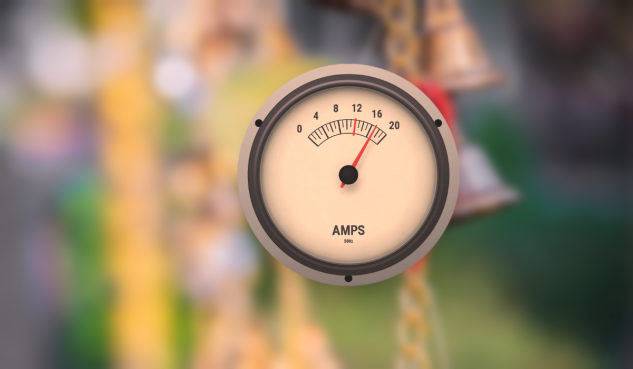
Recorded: value=17 unit=A
